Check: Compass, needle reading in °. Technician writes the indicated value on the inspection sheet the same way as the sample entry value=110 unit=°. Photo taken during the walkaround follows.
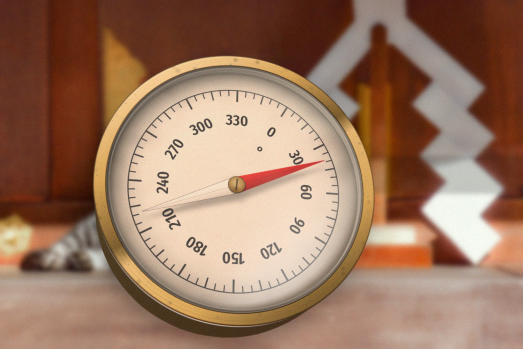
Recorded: value=40 unit=°
